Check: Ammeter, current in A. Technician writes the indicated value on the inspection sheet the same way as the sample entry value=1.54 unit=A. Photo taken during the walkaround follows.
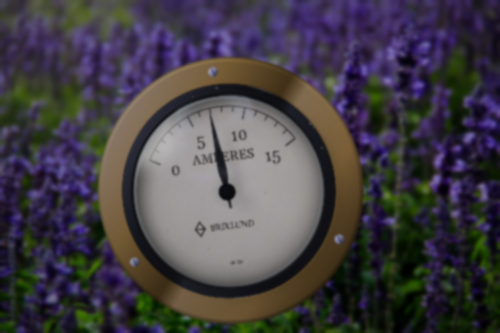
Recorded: value=7 unit=A
